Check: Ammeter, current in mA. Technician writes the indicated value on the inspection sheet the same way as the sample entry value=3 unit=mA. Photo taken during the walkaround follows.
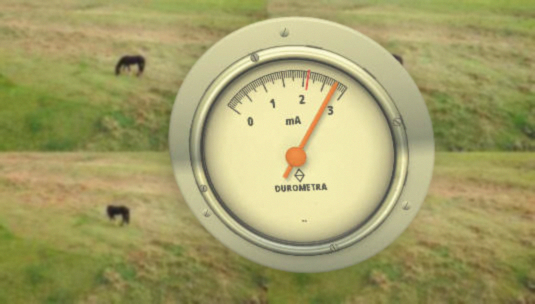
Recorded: value=2.75 unit=mA
